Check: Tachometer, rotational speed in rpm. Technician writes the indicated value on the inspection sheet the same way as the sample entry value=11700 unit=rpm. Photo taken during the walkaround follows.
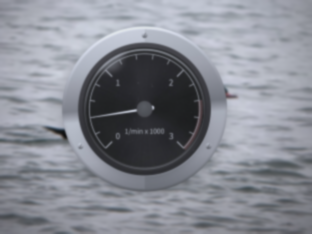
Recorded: value=400 unit=rpm
